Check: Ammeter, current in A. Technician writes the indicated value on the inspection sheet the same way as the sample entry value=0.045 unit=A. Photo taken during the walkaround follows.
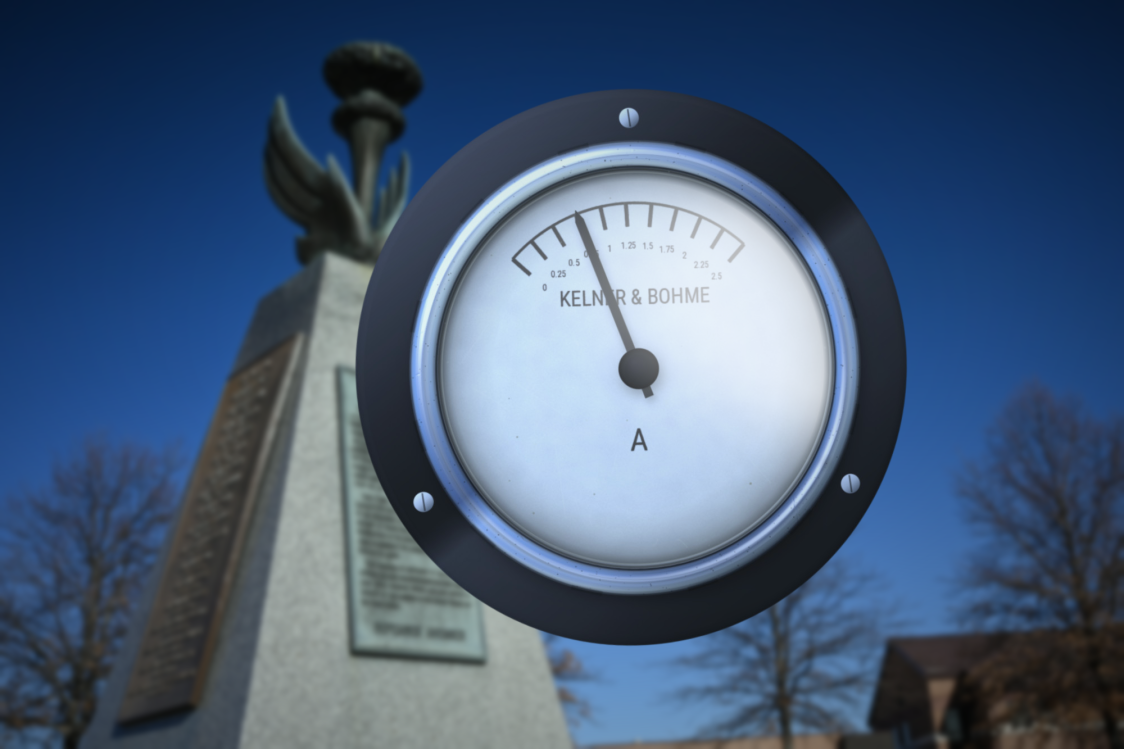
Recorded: value=0.75 unit=A
